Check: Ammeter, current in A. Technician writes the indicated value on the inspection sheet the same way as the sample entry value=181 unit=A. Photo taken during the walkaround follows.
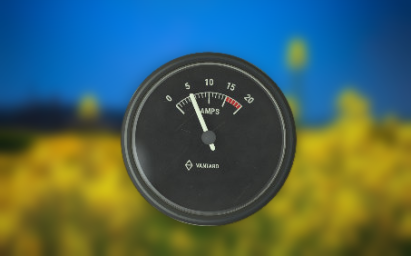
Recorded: value=5 unit=A
